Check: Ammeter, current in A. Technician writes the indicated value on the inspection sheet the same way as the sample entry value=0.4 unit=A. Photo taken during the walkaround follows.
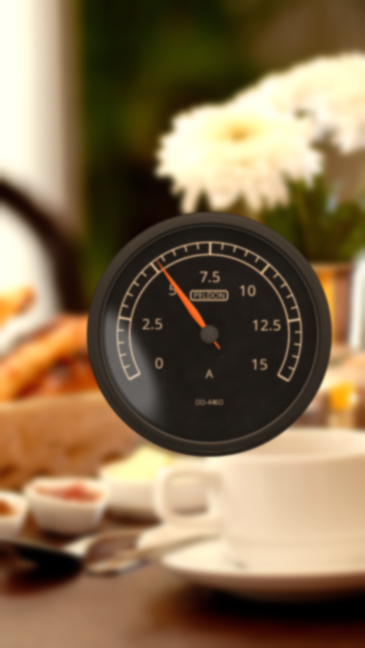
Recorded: value=5.25 unit=A
